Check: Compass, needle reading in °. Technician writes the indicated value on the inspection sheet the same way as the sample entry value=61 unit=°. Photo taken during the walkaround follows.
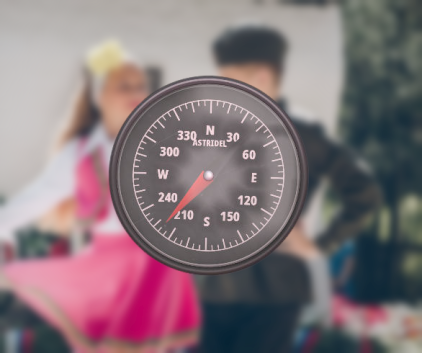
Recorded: value=220 unit=°
